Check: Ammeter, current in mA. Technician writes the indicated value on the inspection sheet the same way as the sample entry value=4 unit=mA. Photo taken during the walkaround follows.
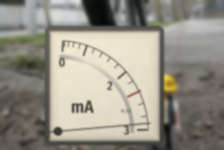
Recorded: value=2.9 unit=mA
